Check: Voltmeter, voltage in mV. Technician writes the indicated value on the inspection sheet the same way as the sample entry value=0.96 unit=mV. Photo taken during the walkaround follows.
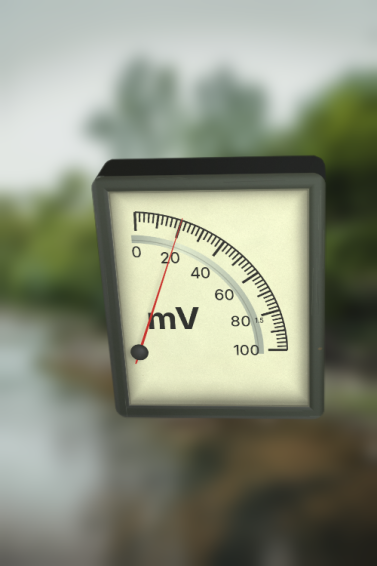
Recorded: value=20 unit=mV
